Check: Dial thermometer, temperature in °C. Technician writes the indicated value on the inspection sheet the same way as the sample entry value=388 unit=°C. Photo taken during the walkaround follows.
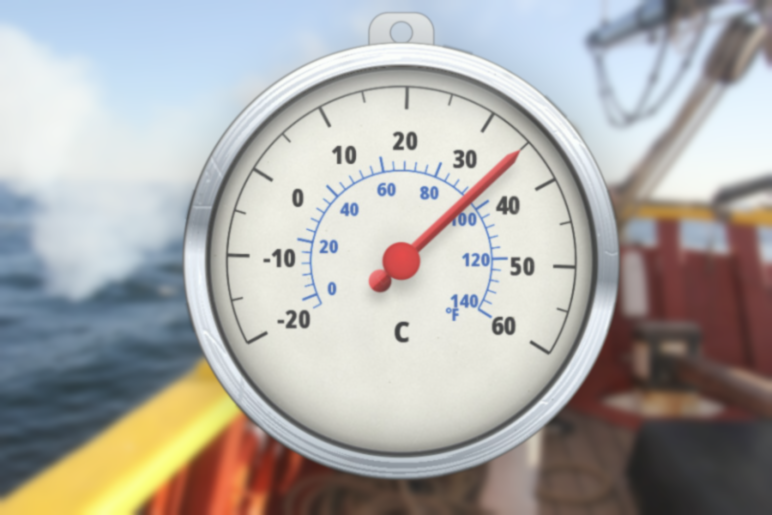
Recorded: value=35 unit=°C
